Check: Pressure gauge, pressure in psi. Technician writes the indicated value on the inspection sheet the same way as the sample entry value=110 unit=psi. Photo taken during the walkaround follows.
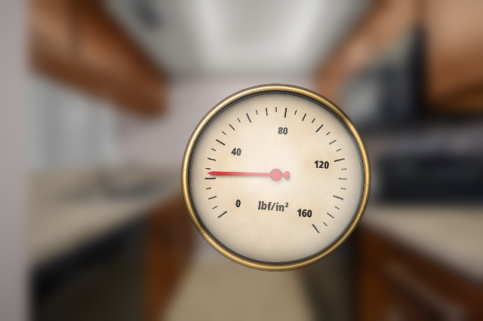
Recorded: value=22.5 unit=psi
